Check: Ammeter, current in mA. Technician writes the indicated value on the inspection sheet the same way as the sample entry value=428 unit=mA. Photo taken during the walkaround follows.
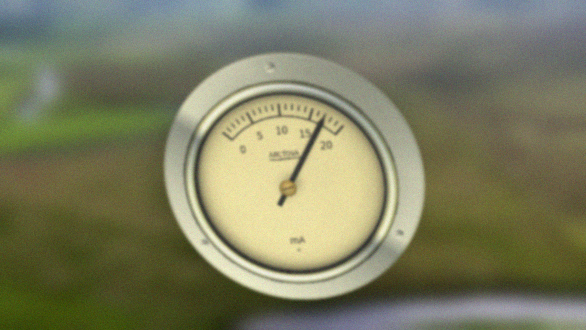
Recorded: value=17 unit=mA
